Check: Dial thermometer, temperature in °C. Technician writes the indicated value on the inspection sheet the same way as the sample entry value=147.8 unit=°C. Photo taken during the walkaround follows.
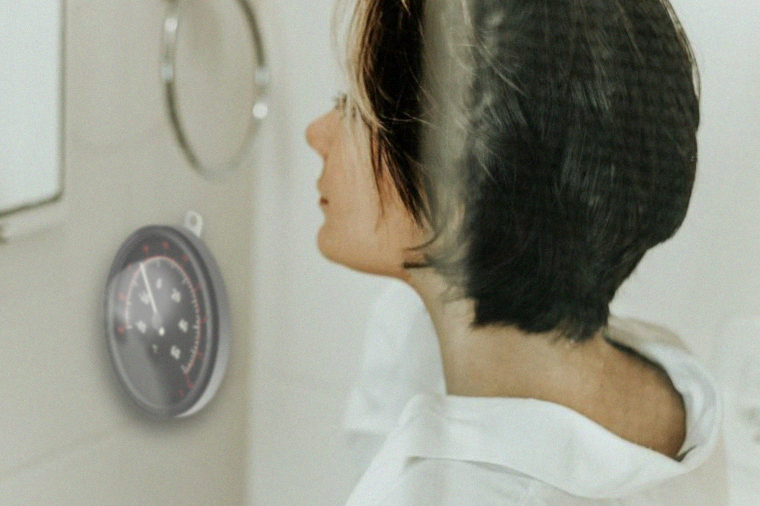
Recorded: value=-10 unit=°C
